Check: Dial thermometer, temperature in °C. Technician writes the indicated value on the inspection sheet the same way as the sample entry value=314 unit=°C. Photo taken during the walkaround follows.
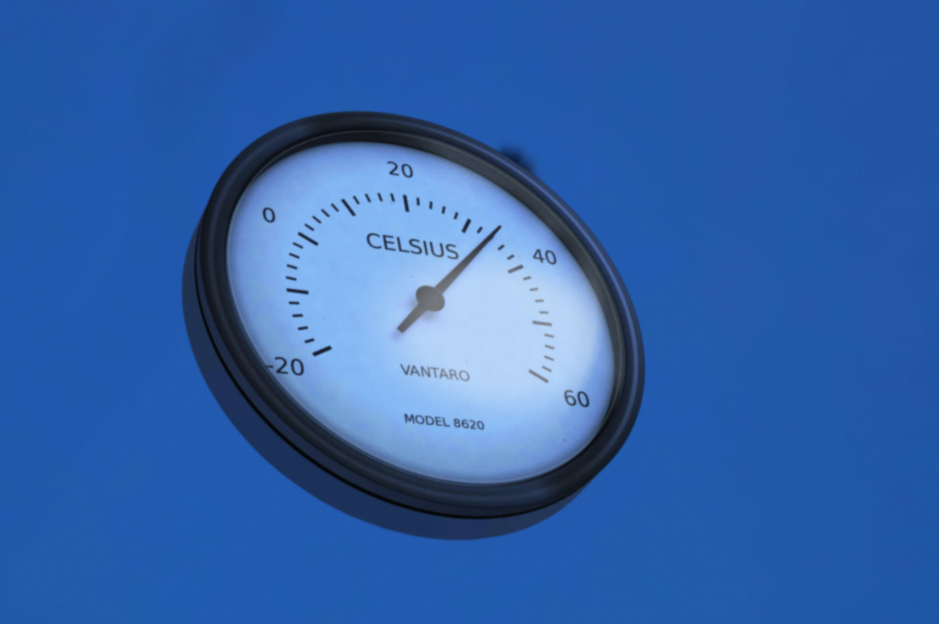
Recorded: value=34 unit=°C
